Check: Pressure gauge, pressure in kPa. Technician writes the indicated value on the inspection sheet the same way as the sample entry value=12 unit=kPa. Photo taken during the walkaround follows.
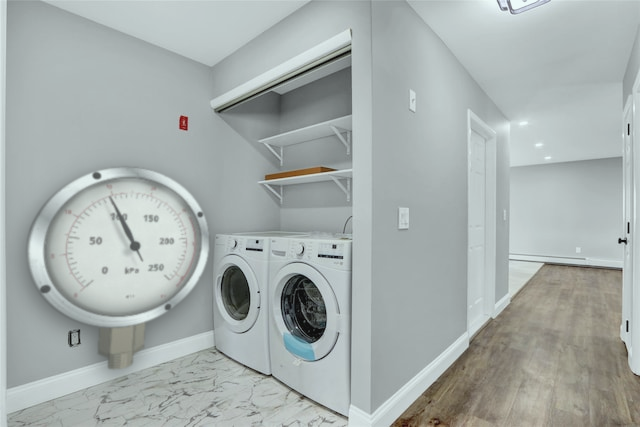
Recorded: value=100 unit=kPa
